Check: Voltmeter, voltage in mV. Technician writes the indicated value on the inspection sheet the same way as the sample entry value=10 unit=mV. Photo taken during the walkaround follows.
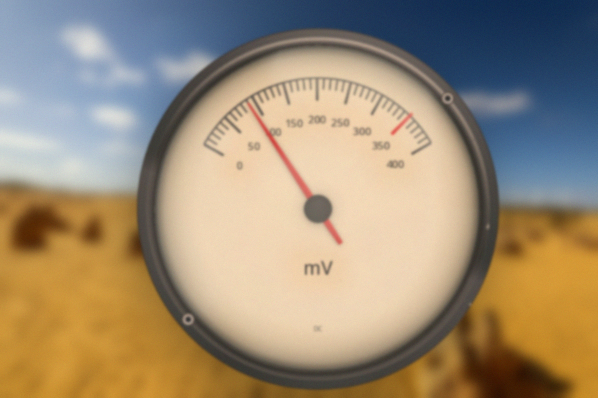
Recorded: value=90 unit=mV
